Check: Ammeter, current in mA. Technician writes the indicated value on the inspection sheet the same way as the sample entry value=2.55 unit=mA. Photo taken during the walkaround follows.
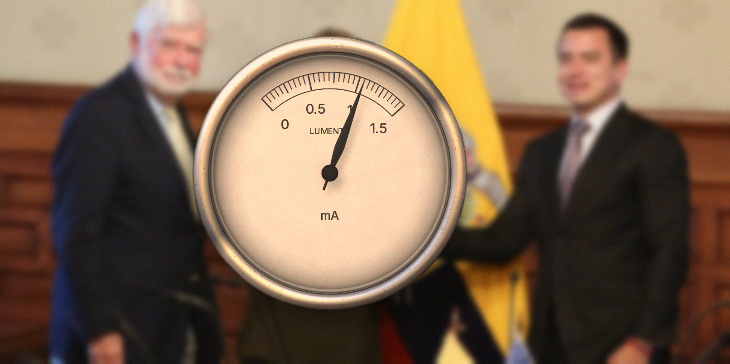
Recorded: value=1.05 unit=mA
